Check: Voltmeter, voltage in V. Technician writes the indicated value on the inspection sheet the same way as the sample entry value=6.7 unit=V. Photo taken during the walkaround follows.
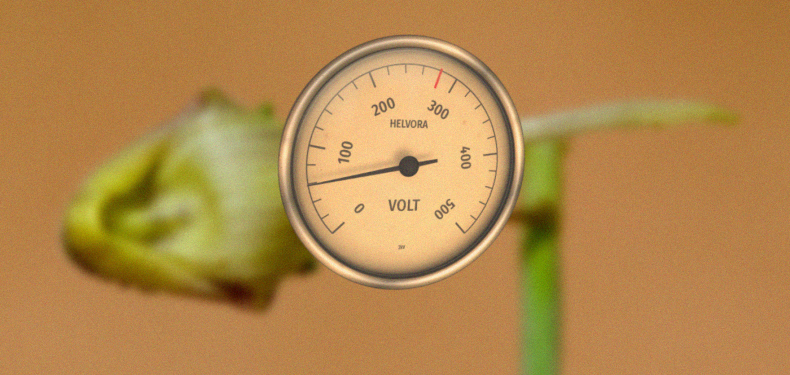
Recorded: value=60 unit=V
